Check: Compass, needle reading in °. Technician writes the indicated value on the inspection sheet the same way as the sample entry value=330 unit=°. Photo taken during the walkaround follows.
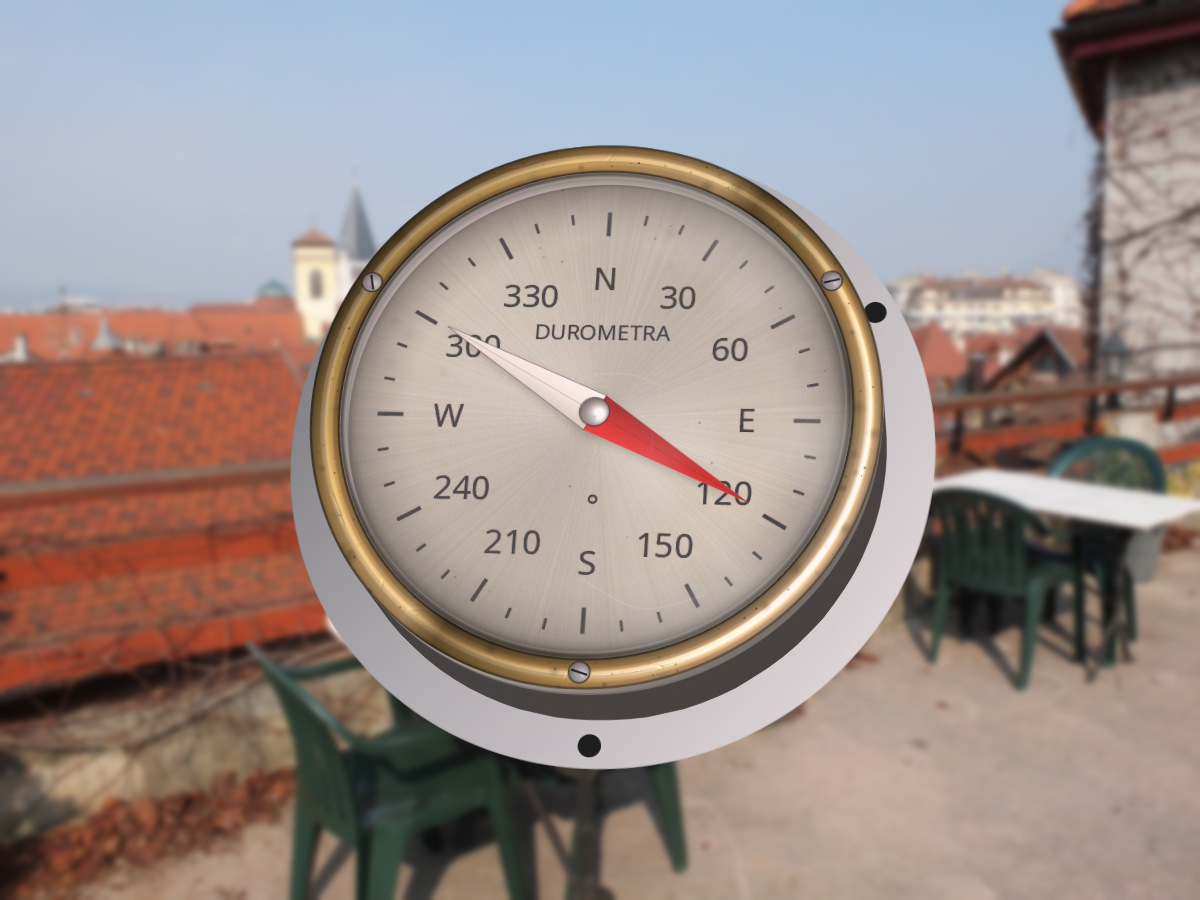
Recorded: value=120 unit=°
